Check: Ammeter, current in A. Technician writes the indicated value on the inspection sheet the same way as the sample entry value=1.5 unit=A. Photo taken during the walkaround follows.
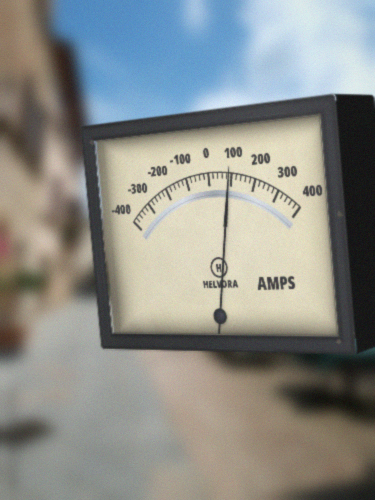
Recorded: value=100 unit=A
